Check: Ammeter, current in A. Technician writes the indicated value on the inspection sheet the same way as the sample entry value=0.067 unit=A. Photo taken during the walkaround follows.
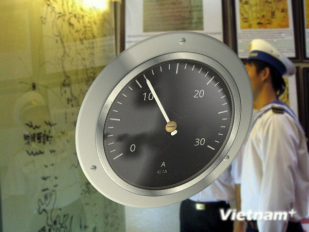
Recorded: value=11 unit=A
